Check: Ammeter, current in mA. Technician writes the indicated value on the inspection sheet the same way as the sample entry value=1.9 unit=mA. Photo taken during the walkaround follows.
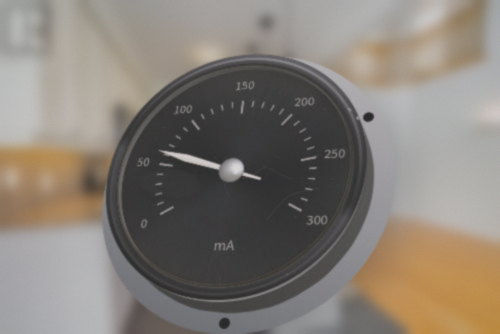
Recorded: value=60 unit=mA
